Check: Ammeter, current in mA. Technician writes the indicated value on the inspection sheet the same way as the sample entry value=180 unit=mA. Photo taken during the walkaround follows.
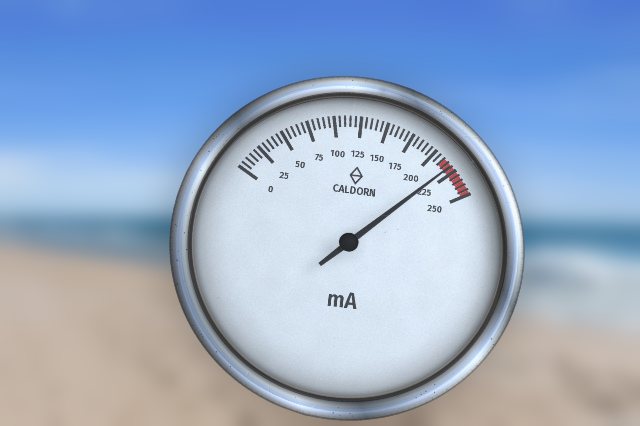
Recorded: value=220 unit=mA
